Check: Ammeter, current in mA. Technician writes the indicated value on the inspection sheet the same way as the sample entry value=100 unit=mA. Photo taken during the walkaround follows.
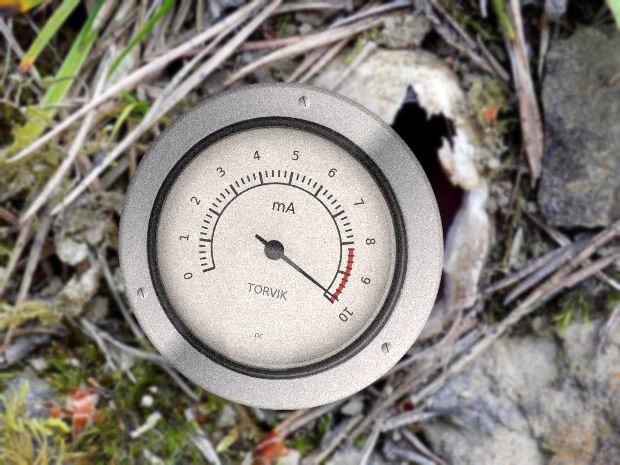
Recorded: value=9.8 unit=mA
